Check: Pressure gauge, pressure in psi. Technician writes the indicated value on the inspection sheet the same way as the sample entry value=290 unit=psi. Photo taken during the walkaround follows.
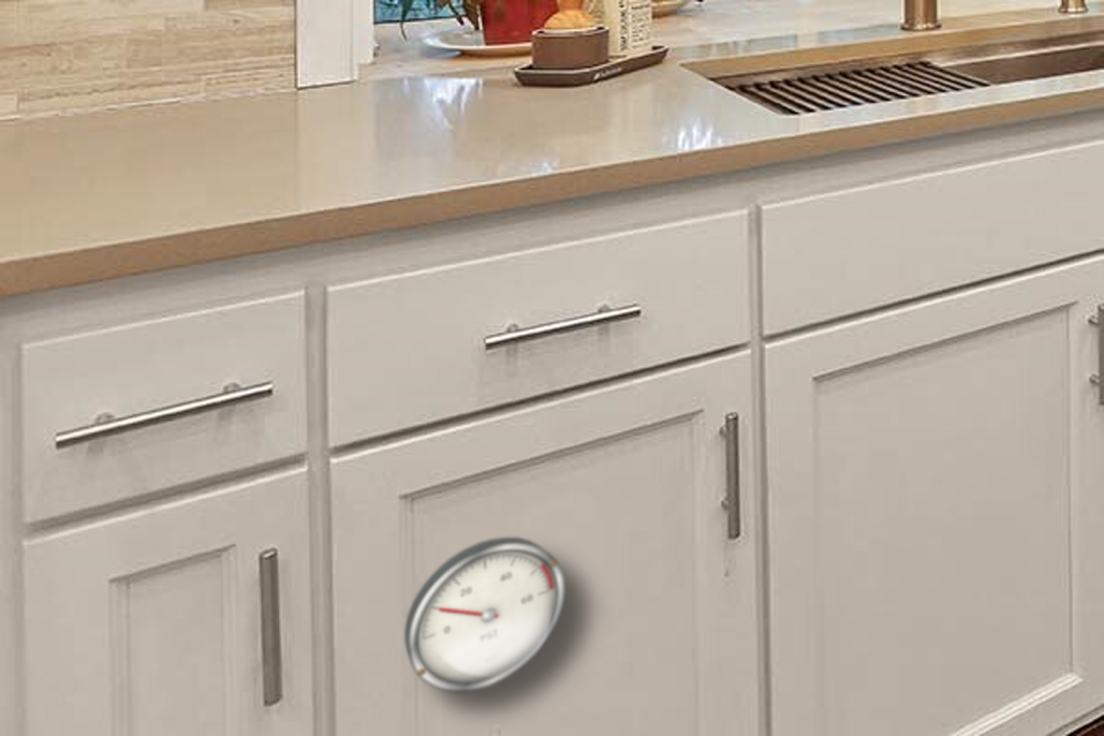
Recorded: value=10 unit=psi
